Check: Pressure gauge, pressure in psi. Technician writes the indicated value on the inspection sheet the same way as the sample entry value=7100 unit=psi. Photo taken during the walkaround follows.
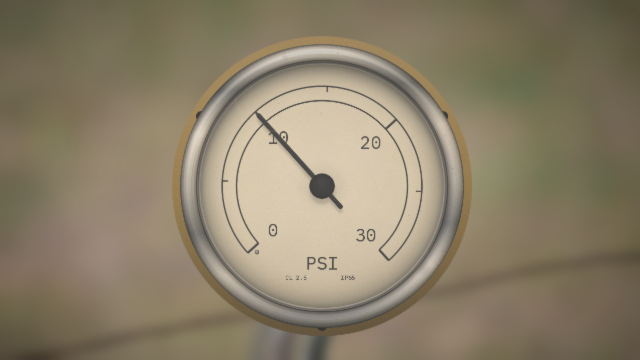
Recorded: value=10 unit=psi
